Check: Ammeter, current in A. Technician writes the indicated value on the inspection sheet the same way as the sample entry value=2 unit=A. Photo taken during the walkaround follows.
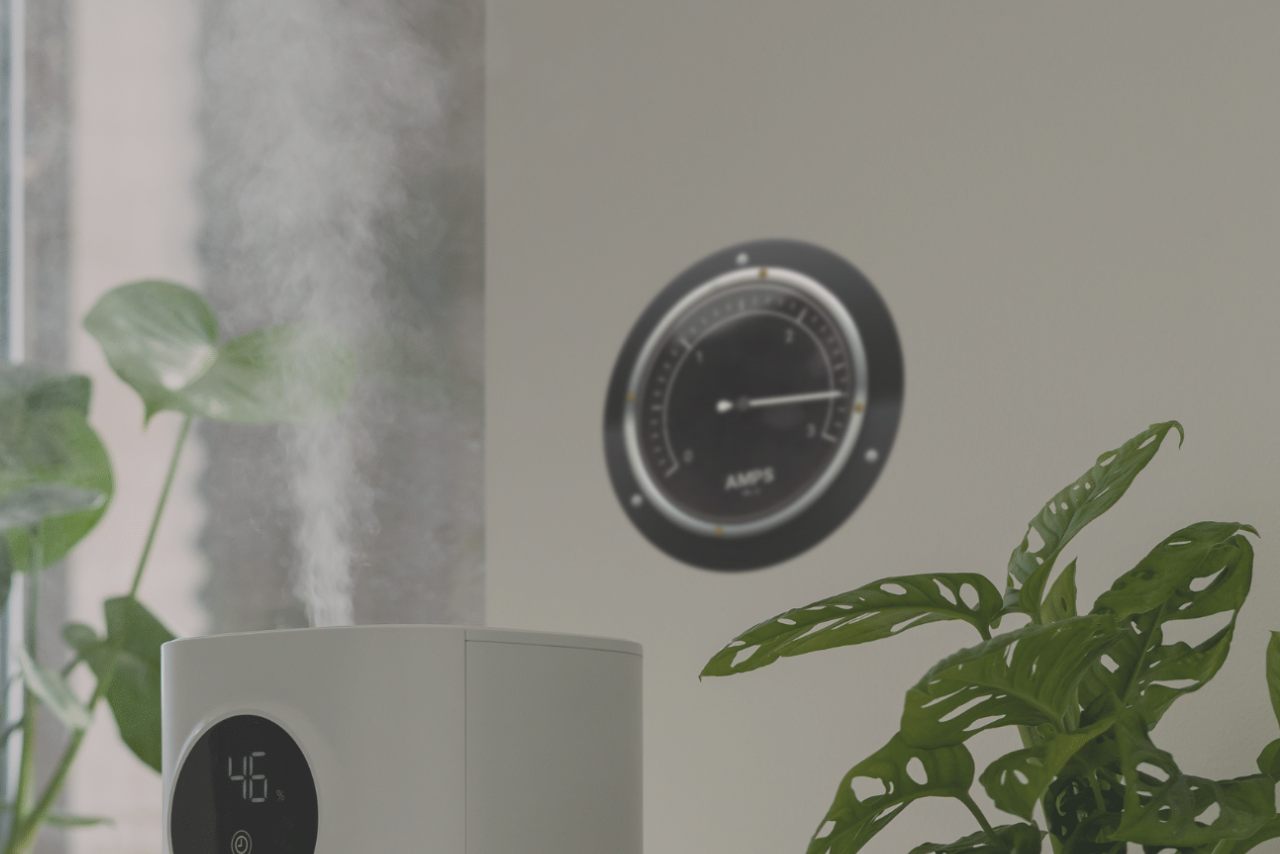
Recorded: value=2.7 unit=A
